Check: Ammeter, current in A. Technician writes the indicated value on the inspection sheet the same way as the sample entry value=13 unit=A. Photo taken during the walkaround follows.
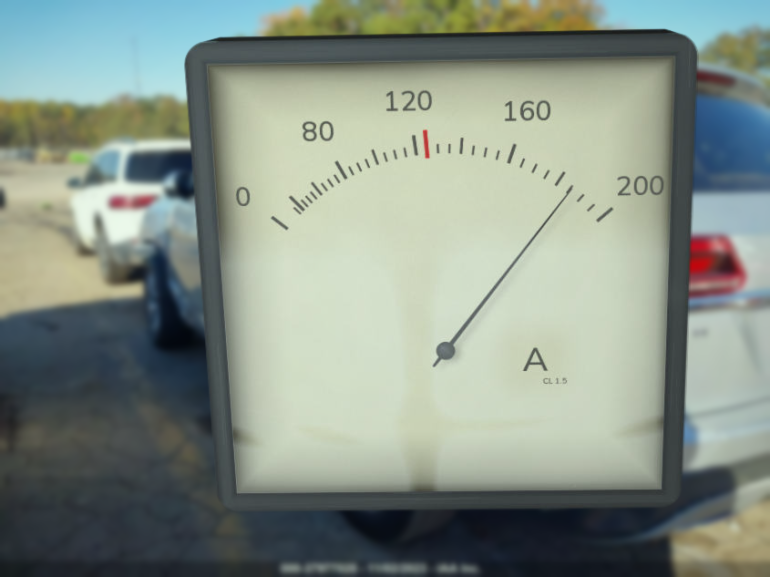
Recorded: value=185 unit=A
